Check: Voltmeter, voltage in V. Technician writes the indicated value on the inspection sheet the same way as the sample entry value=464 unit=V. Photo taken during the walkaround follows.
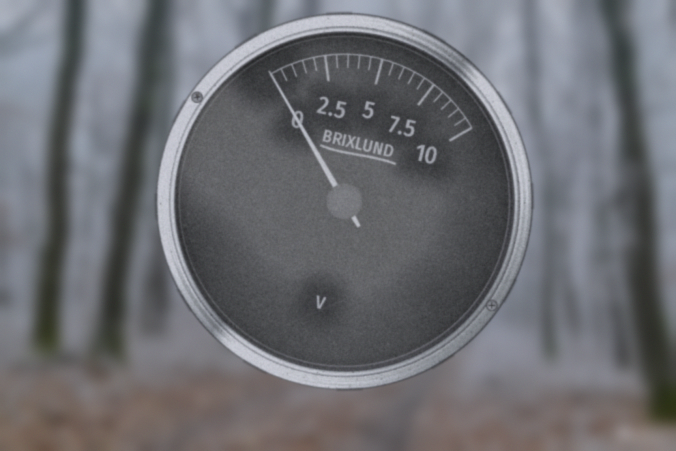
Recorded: value=0 unit=V
